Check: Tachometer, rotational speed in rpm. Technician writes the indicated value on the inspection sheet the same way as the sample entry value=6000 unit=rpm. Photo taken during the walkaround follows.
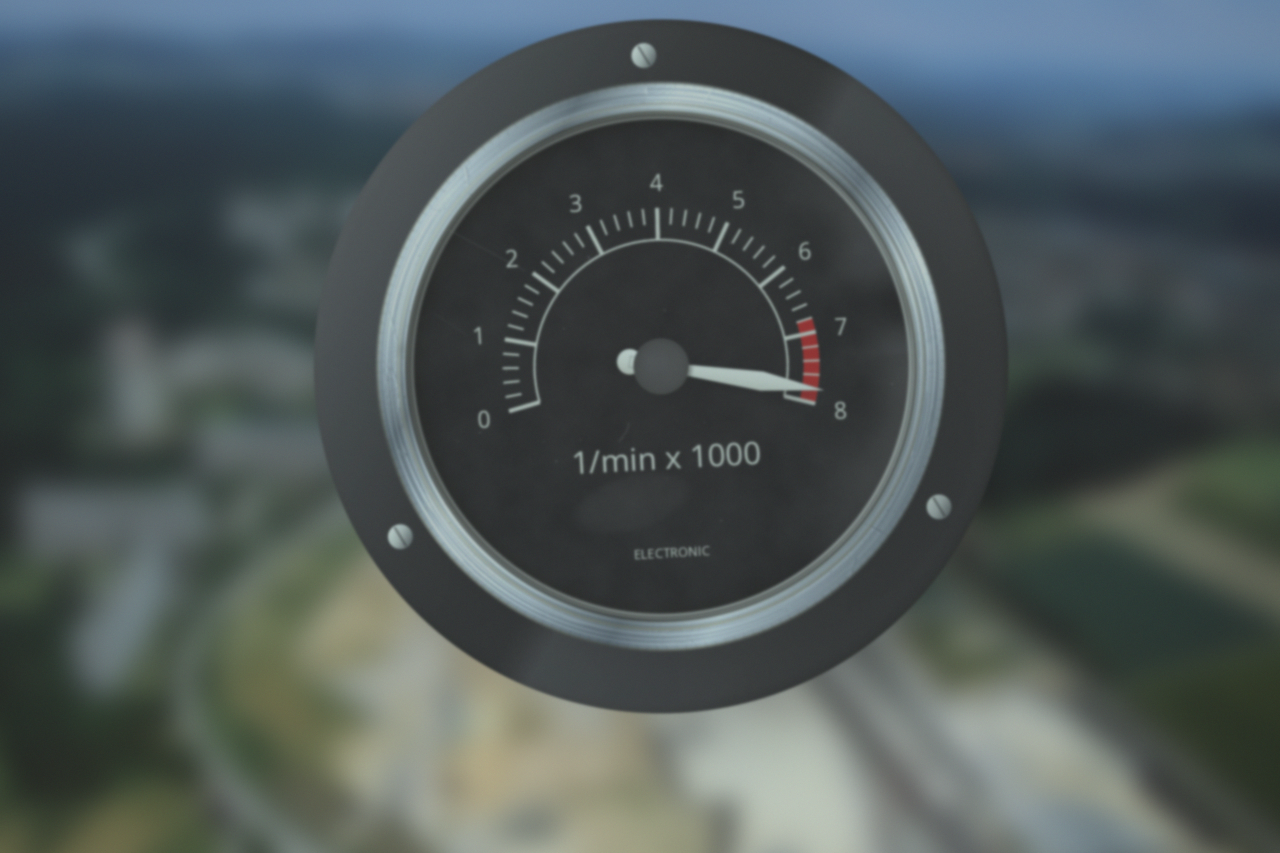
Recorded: value=7800 unit=rpm
